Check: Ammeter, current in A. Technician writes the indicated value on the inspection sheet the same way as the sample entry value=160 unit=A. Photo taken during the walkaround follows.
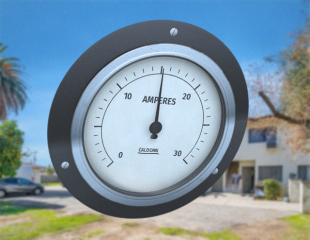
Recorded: value=15 unit=A
